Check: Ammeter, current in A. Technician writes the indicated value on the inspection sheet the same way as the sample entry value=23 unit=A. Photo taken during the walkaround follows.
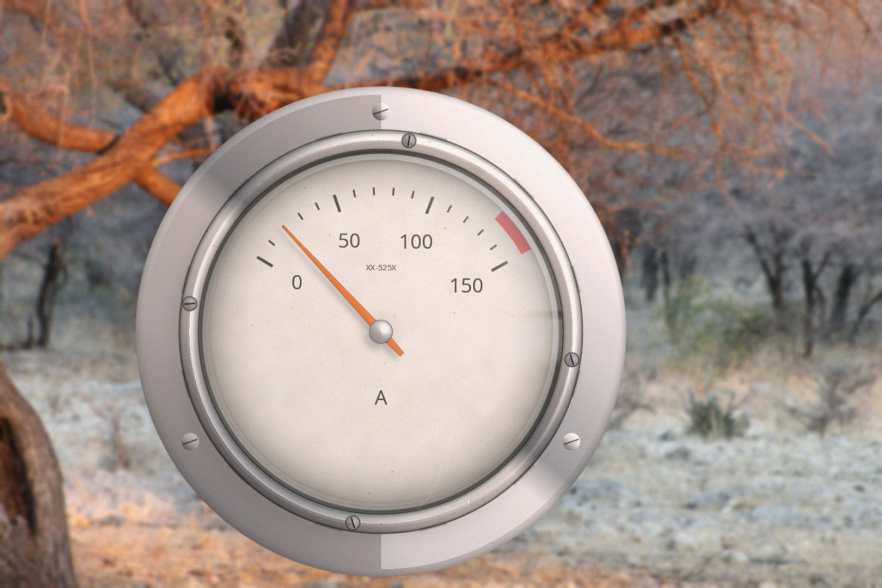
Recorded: value=20 unit=A
